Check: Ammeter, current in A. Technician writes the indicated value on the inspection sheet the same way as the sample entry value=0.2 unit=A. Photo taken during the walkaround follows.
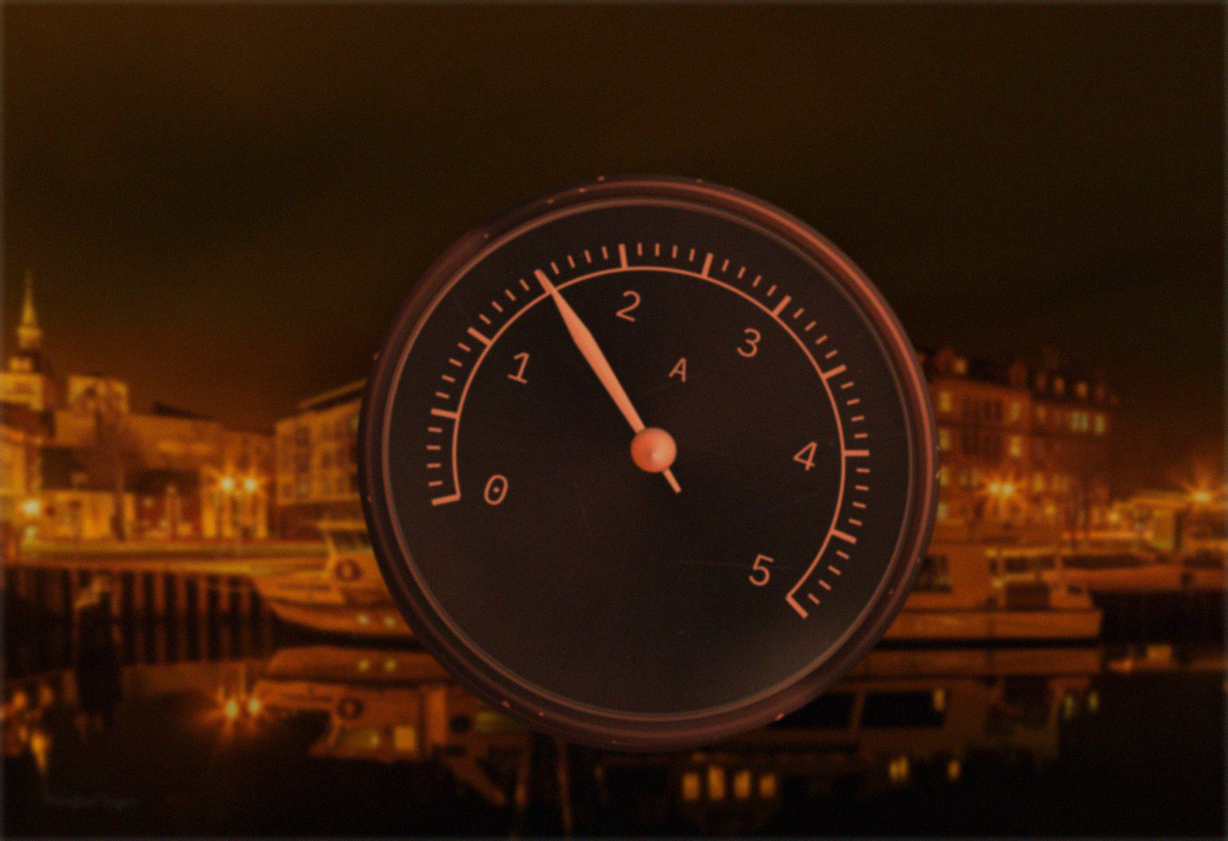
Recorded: value=1.5 unit=A
